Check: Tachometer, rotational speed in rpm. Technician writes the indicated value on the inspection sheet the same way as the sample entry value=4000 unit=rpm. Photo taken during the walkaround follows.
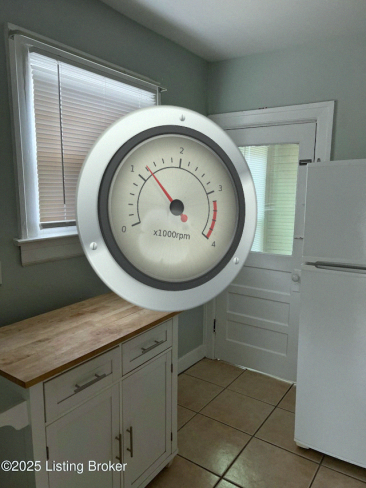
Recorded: value=1200 unit=rpm
